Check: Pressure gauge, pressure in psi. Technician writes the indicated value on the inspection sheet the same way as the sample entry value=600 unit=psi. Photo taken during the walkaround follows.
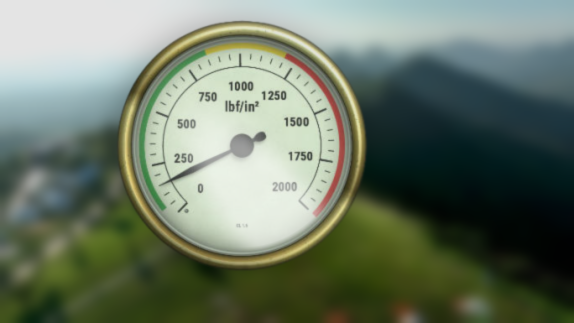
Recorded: value=150 unit=psi
